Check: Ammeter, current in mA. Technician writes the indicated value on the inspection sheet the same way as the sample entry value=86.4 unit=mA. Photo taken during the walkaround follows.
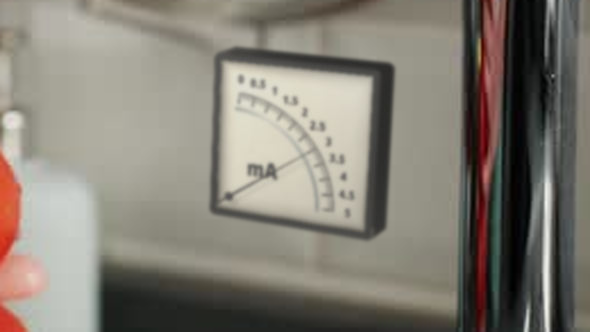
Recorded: value=3 unit=mA
